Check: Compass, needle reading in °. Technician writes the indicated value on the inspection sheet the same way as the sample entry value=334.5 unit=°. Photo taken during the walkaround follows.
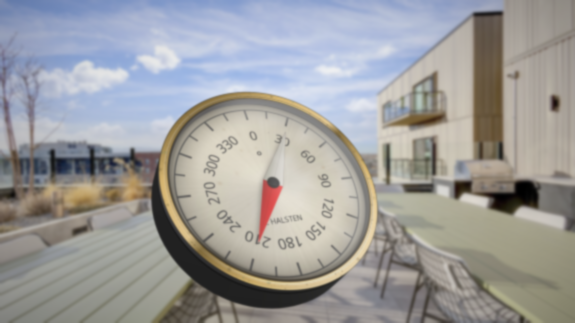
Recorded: value=210 unit=°
